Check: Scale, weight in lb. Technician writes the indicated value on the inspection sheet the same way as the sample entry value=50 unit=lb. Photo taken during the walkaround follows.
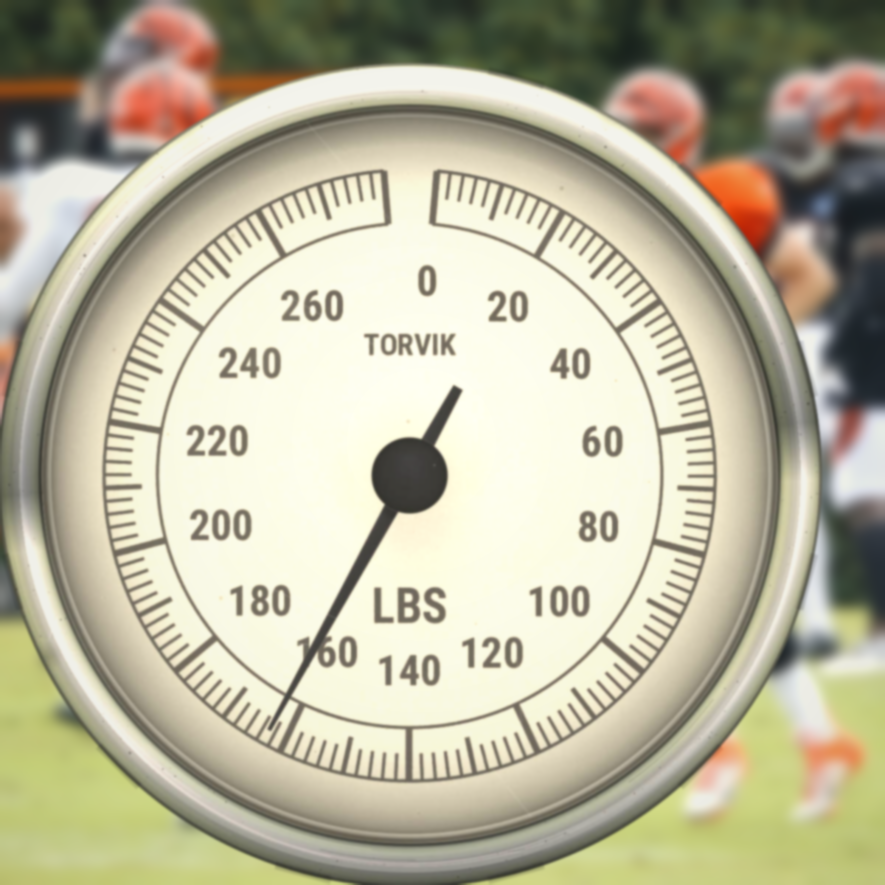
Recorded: value=163 unit=lb
